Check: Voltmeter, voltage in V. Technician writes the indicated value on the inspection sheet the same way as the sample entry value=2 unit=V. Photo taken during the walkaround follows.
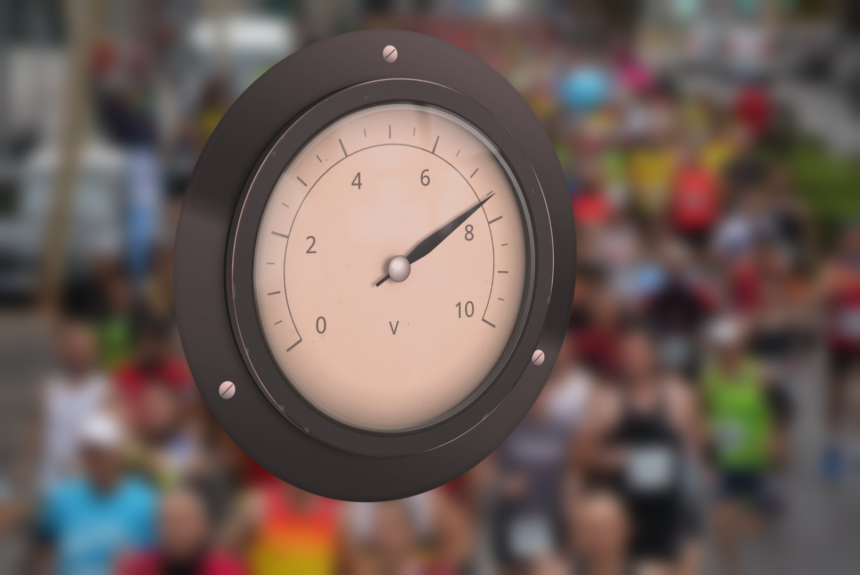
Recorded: value=7.5 unit=V
